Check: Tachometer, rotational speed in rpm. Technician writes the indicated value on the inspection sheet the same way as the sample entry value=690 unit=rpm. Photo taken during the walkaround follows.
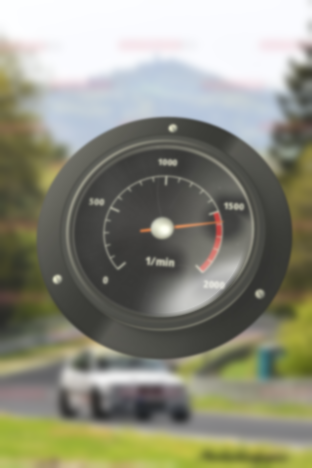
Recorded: value=1600 unit=rpm
